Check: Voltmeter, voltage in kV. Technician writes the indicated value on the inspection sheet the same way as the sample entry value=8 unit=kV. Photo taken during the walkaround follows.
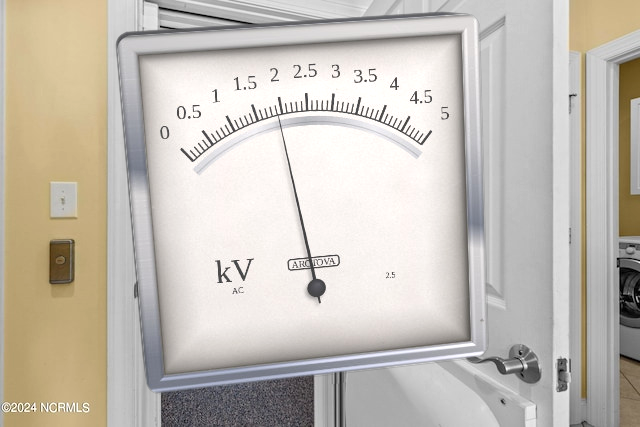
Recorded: value=1.9 unit=kV
